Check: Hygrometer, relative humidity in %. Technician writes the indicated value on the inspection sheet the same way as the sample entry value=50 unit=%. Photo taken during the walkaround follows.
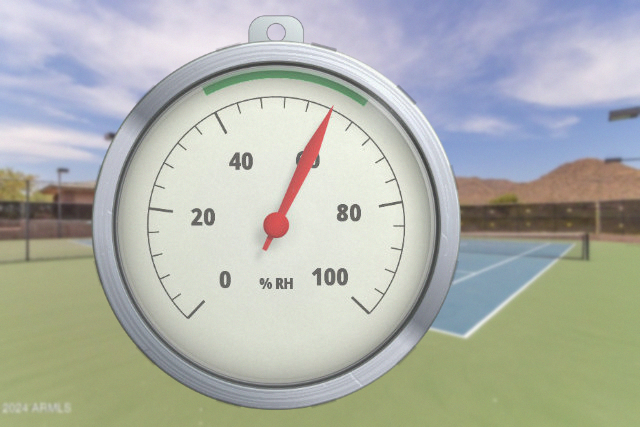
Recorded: value=60 unit=%
